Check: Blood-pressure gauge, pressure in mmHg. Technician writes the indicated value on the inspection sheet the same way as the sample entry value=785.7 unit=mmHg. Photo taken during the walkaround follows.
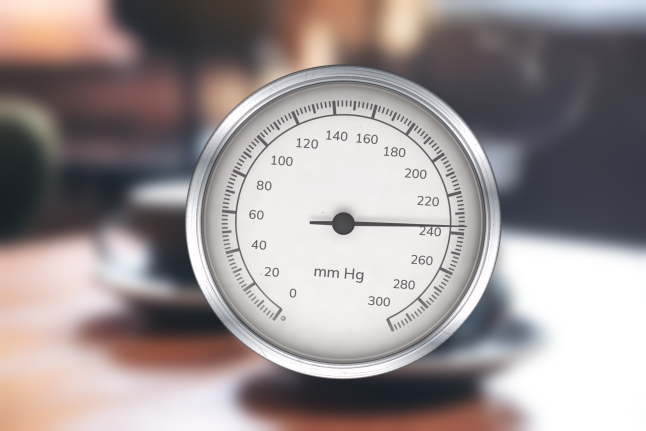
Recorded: value=236 unit=mmHg
